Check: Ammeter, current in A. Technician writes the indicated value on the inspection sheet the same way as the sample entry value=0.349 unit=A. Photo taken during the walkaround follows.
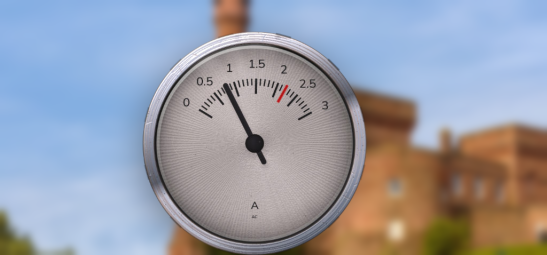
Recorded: value=0.8 unit=A
